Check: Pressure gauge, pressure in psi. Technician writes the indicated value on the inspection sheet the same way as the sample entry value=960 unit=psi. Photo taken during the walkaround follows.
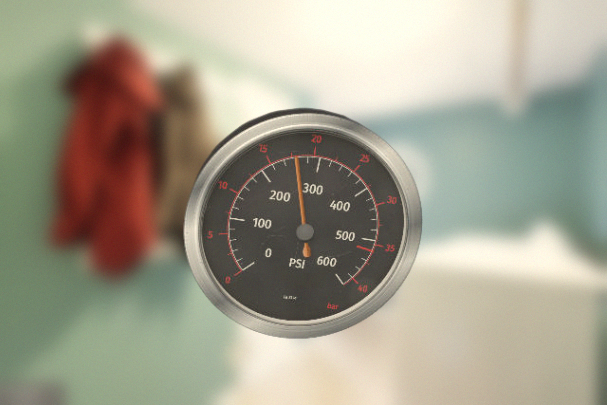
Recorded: value=260 unit=psi
